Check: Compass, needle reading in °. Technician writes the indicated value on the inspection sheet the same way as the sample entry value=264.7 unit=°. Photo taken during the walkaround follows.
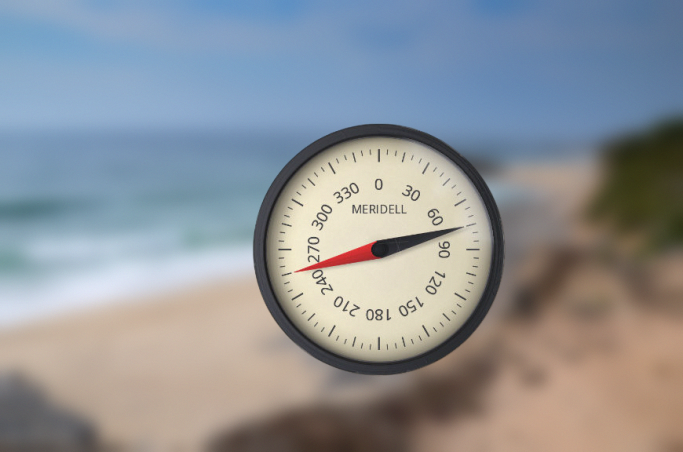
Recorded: value=255 unit=°
